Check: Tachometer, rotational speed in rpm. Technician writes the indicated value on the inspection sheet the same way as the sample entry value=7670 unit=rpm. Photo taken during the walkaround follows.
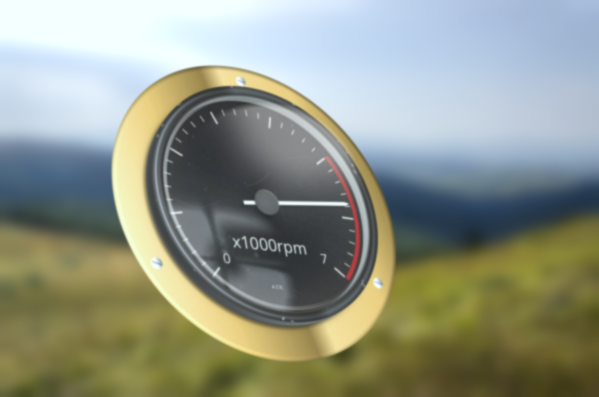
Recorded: value=5800 unit=rpm
